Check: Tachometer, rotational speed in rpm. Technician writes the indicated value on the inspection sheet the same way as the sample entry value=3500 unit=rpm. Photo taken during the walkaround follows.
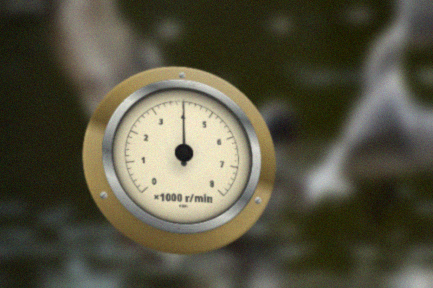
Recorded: value=4000 unit=rpm
